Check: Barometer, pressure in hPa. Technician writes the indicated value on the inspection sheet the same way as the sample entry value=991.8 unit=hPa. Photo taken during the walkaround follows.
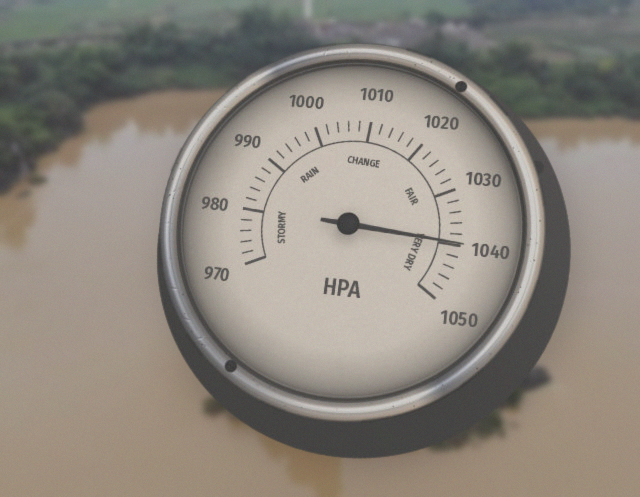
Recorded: value=1040 unit=hPa
